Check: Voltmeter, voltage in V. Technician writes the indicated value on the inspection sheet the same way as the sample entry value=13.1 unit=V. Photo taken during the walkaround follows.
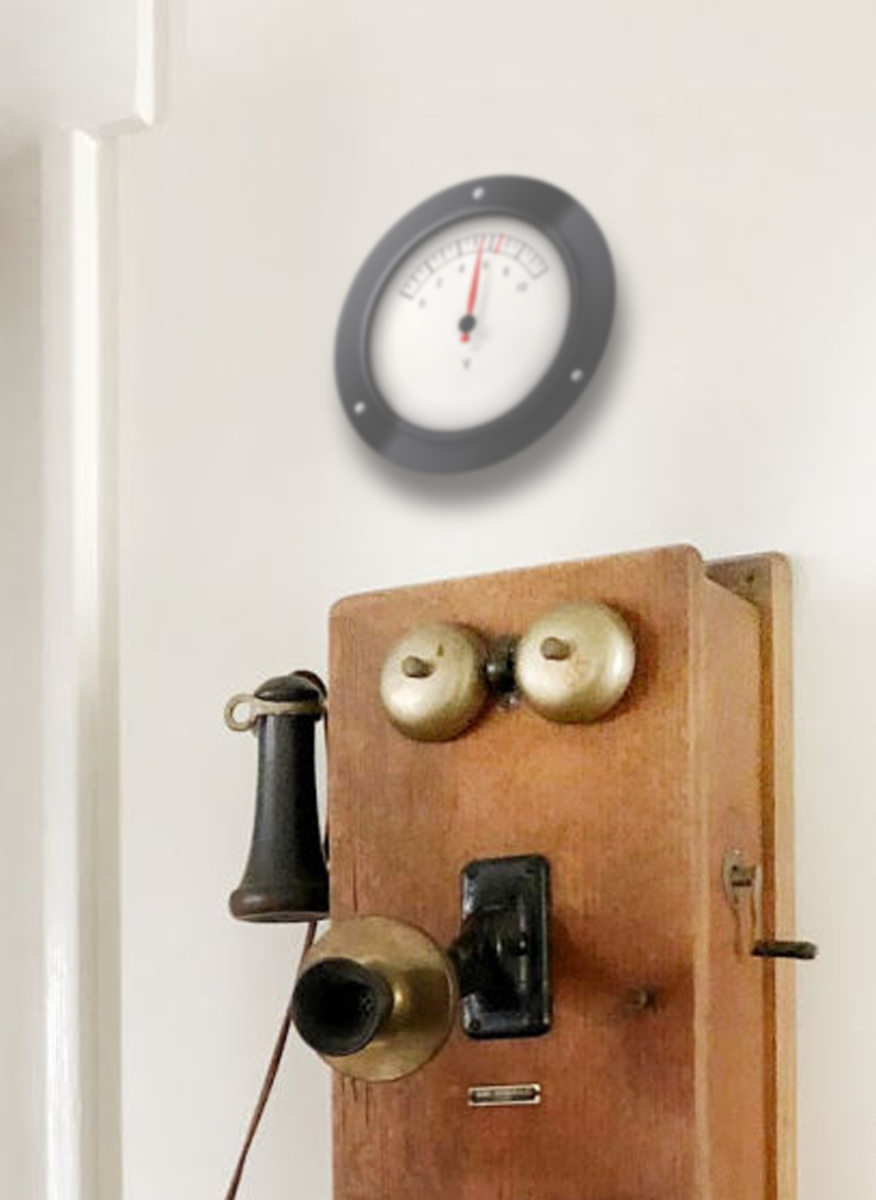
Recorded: value=5.5 unit=V
